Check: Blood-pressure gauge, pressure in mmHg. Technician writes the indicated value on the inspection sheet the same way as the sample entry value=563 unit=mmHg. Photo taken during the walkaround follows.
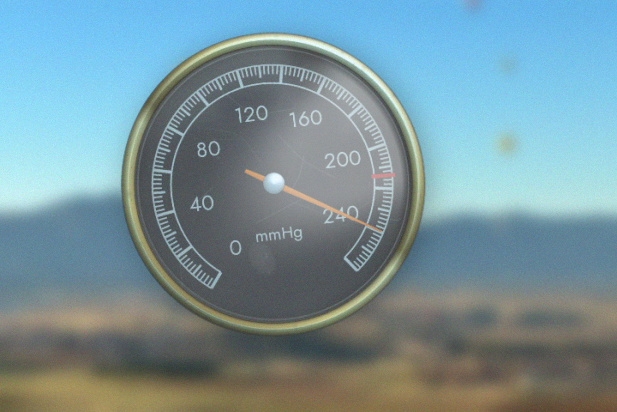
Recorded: value=240 unit=mmHg
